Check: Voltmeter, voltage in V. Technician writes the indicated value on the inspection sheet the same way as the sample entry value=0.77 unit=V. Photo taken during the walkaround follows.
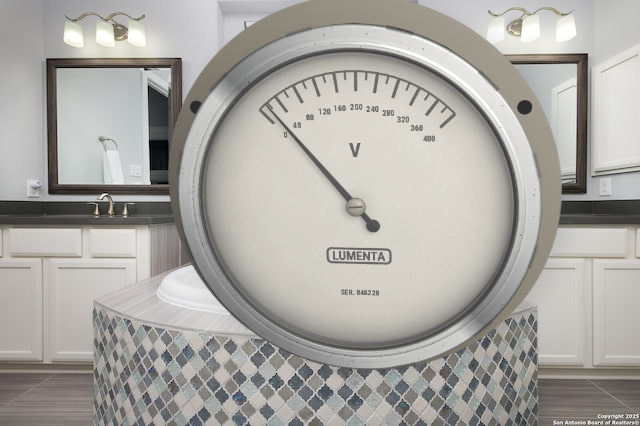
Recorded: value=20 unit=V
